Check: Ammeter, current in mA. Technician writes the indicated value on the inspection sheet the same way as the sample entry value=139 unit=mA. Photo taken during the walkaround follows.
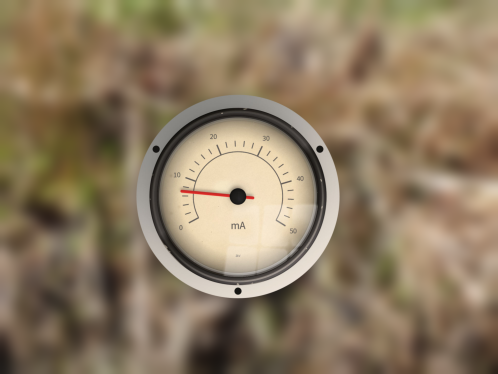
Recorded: value=7 unit=mA
